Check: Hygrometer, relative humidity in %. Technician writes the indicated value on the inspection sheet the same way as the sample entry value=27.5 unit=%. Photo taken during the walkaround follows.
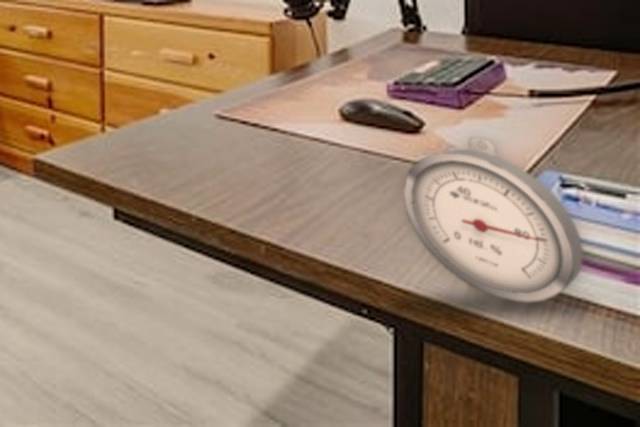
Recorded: value=80 unit=%
